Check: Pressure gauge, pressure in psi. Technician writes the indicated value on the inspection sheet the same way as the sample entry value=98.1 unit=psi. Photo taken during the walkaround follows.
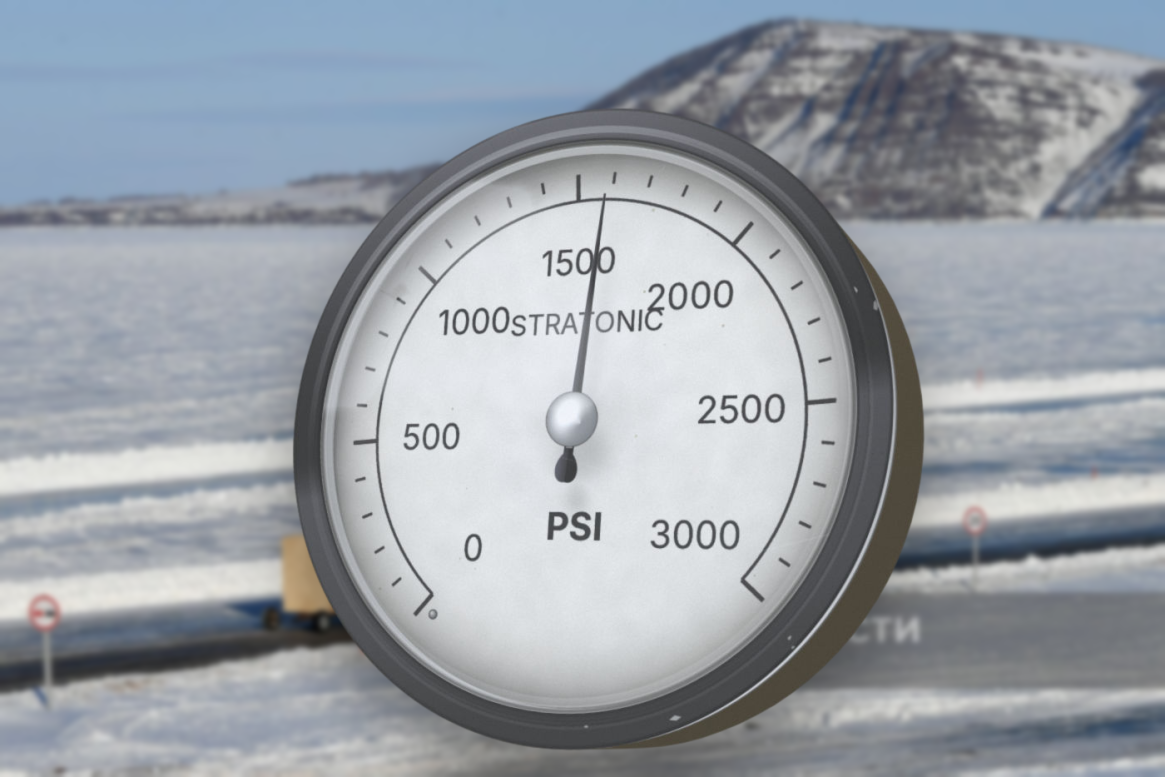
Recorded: value=1600 unit=psi
